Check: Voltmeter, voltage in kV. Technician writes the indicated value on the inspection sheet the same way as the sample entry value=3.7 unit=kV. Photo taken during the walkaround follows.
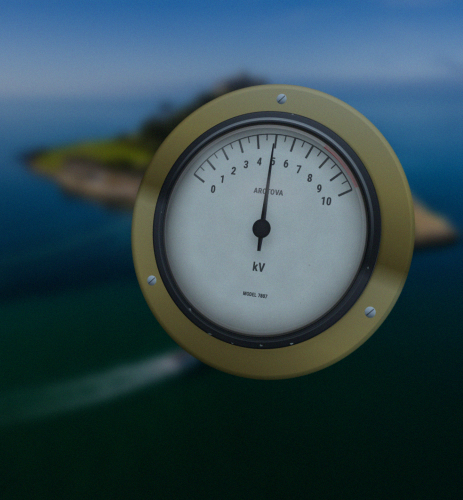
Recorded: value=5 unit=kV
